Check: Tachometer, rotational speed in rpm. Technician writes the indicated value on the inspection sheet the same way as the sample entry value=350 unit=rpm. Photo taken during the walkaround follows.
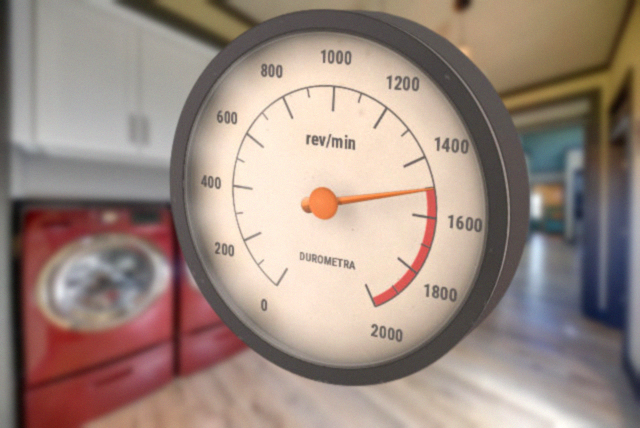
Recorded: value=1500 unit=rpm
